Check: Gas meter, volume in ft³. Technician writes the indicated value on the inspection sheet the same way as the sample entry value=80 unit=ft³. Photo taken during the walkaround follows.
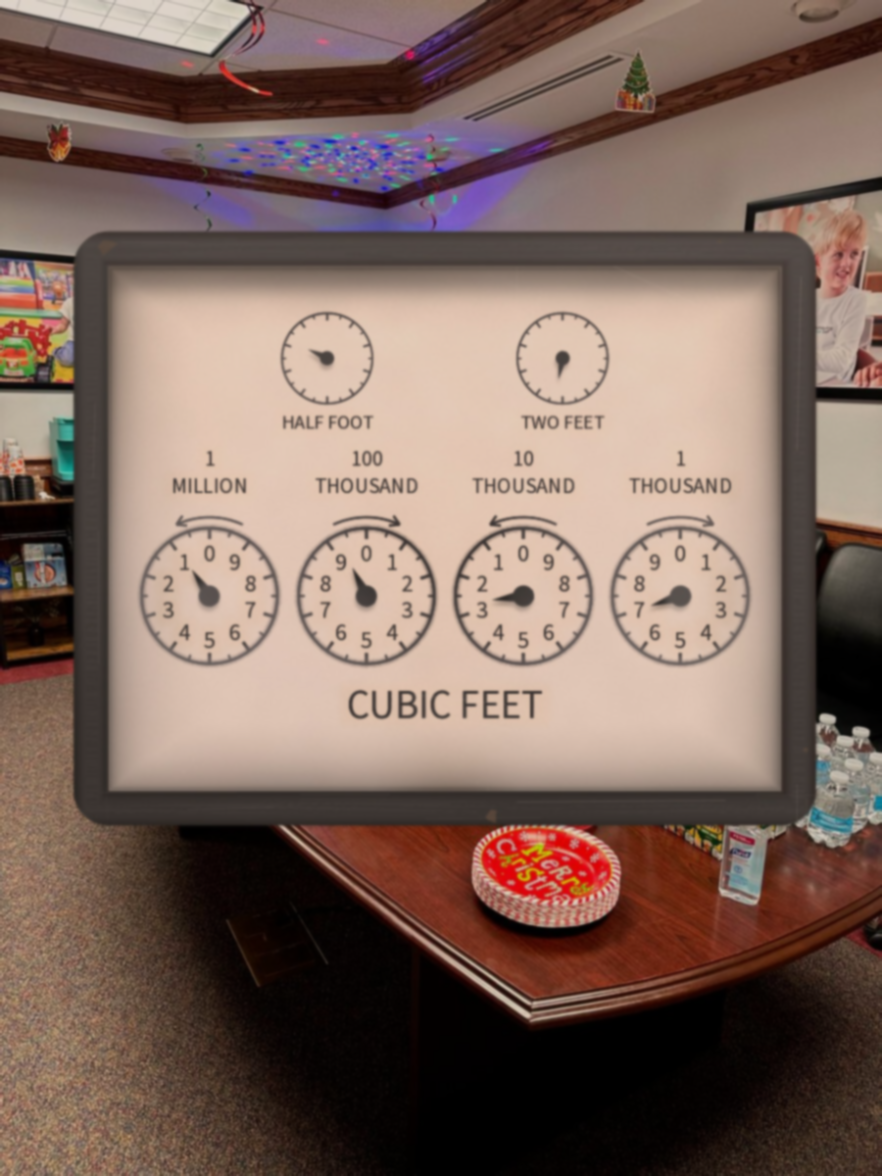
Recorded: value=92700 unit=ft³
